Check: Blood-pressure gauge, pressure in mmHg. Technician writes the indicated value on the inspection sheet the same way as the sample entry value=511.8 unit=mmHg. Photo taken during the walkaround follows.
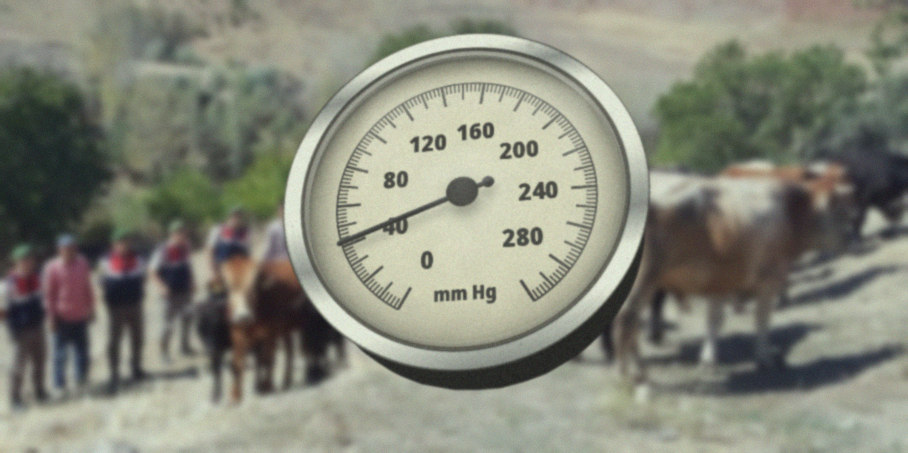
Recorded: value=40 unit=mmHg
